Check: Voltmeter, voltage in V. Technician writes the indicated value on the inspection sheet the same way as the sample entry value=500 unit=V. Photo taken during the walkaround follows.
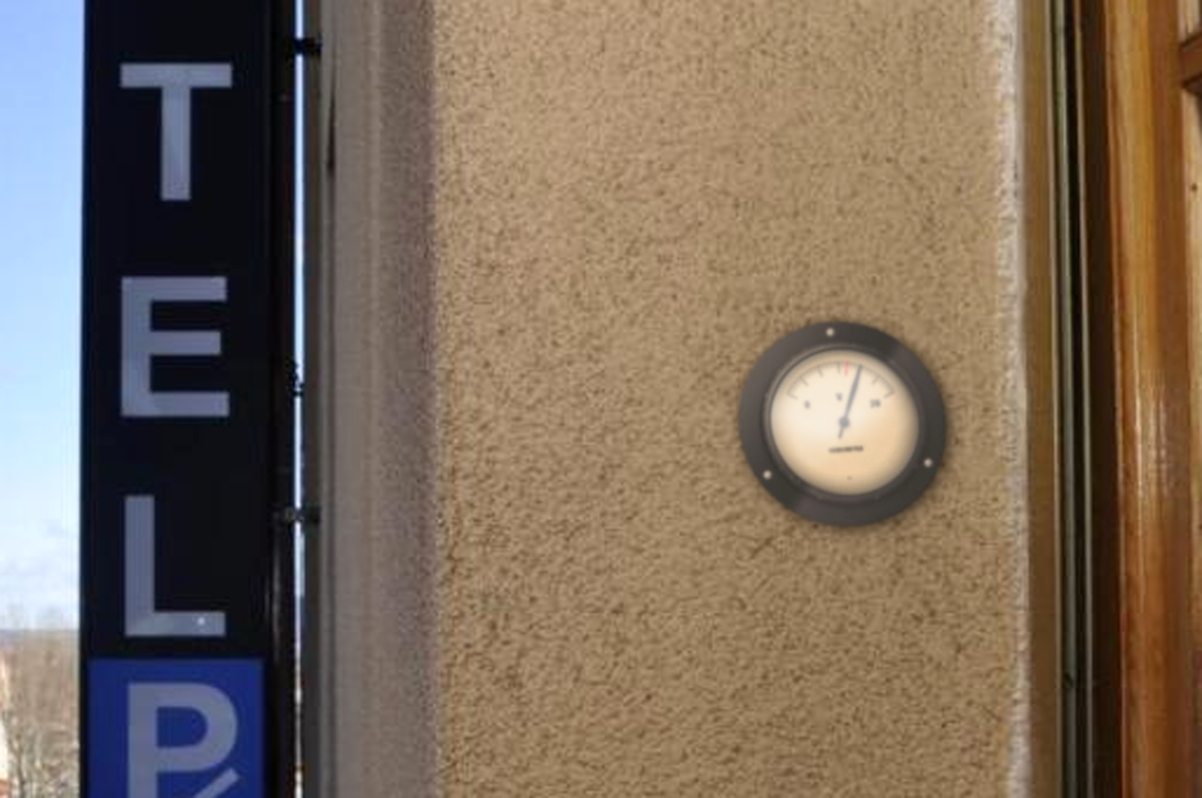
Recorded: value=20 unit=V
